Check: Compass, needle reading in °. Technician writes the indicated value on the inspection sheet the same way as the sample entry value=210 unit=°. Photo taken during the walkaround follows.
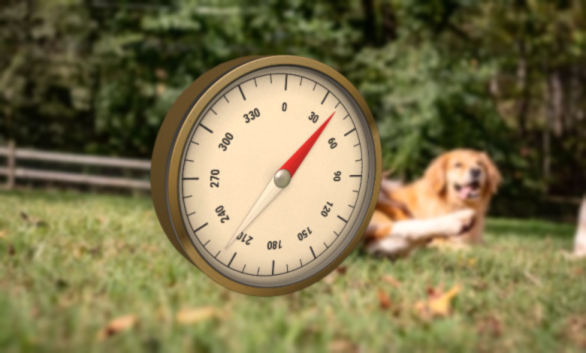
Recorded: value=40 unit=°
